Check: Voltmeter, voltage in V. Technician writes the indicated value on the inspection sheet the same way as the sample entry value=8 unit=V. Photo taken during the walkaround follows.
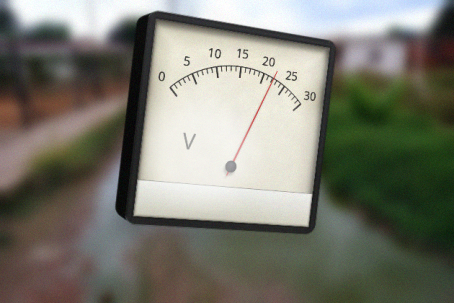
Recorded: value=22 unit=V
